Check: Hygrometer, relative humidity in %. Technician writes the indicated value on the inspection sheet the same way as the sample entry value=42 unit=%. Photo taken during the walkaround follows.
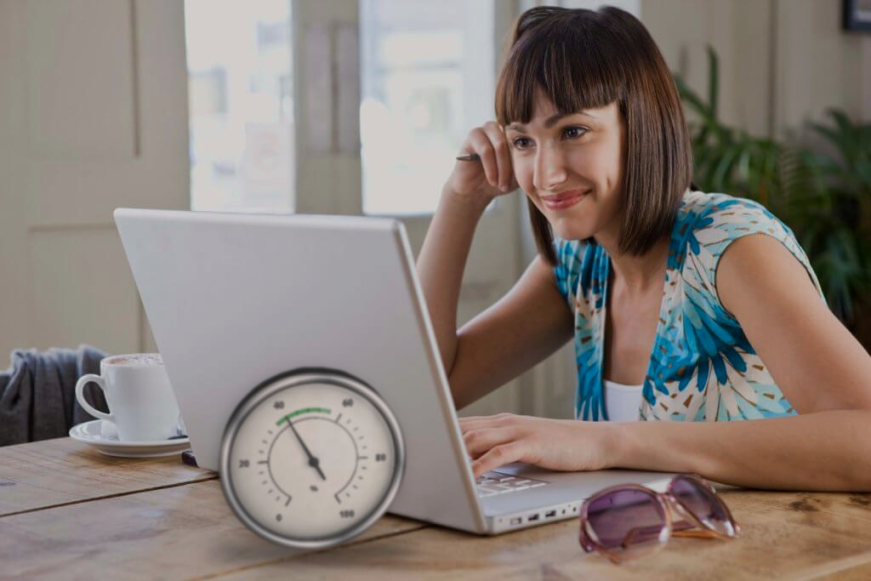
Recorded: value=40 unit=%
